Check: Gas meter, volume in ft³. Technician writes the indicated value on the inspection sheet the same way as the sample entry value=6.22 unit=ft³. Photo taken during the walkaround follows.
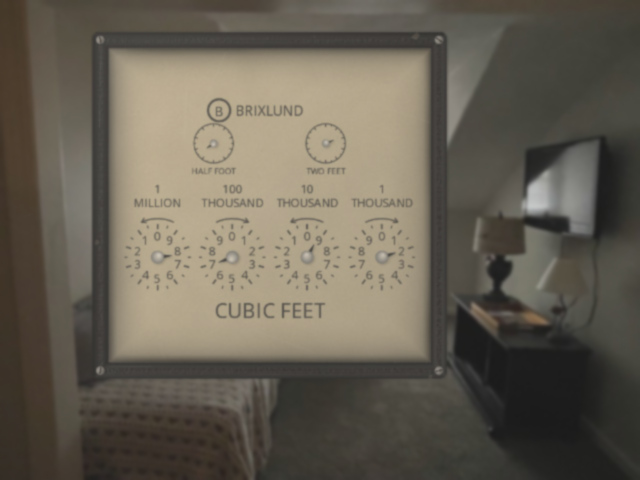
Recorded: value=769200 unit=ft³
